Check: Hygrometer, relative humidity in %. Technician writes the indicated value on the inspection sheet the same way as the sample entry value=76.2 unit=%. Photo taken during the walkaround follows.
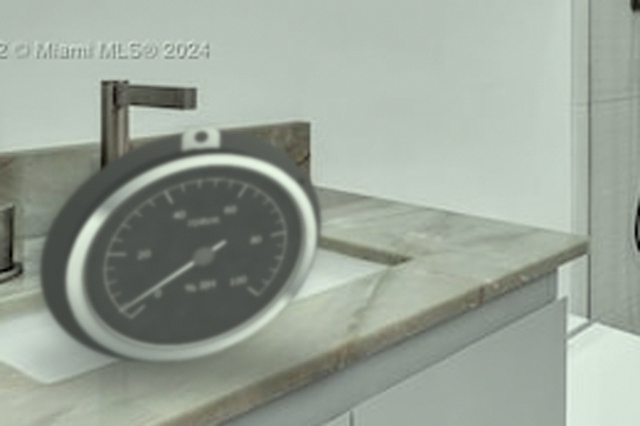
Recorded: value=4 unit=%
